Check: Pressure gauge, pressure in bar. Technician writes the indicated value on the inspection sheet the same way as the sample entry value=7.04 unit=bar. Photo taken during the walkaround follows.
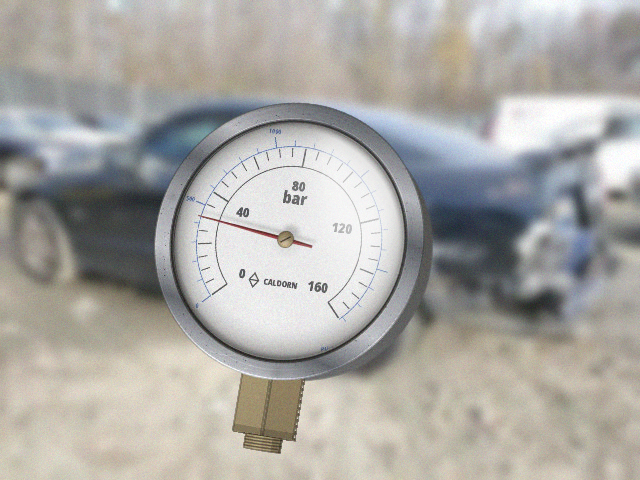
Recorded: value=30 unit=bar
